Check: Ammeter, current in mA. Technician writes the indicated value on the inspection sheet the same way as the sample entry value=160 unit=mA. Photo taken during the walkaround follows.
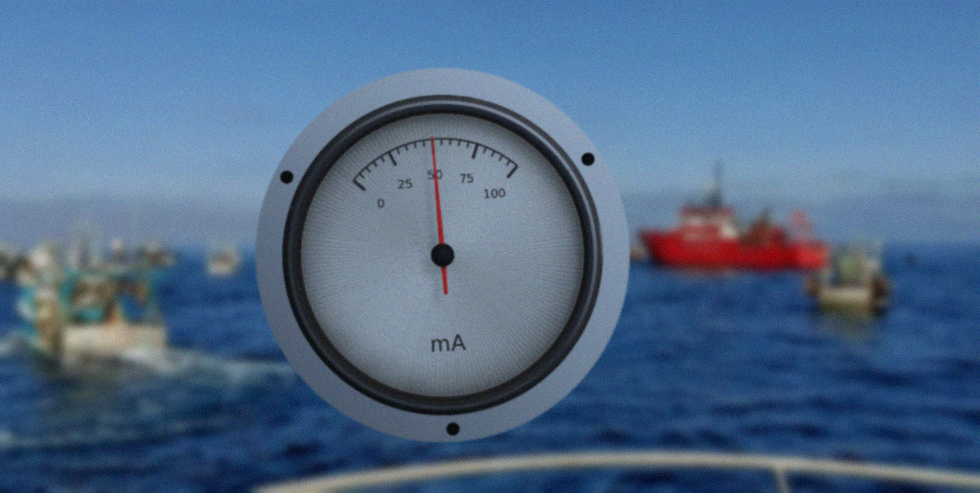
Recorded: value=50 unit=mA
